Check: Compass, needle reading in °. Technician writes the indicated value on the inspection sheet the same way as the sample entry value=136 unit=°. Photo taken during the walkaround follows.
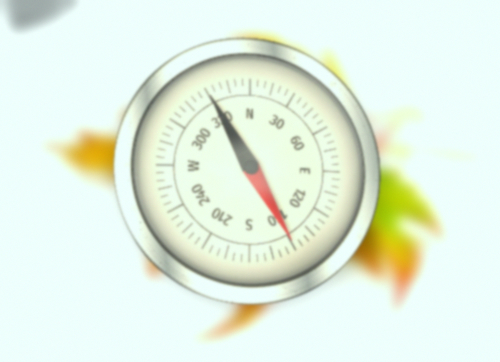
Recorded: value=150 unit=°
